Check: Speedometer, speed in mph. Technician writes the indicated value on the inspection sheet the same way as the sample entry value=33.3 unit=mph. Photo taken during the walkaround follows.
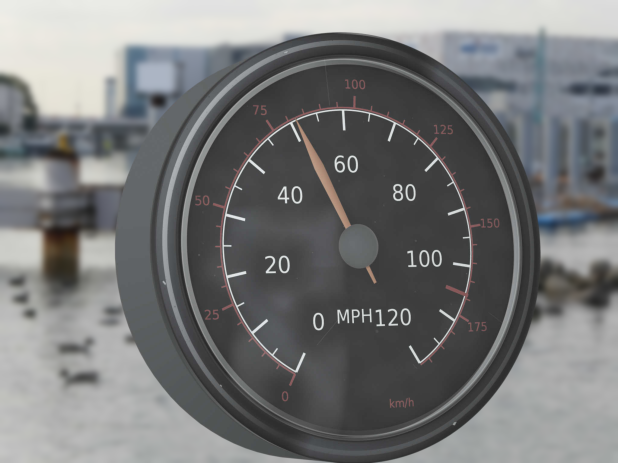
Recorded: value=50 unit=mph
